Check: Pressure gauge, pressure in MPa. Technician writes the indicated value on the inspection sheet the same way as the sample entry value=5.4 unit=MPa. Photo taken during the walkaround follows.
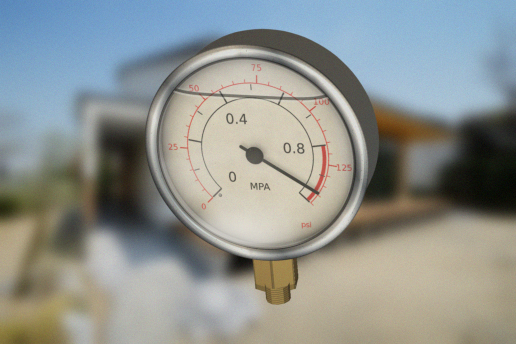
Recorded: value=0.95 unit=MPa
